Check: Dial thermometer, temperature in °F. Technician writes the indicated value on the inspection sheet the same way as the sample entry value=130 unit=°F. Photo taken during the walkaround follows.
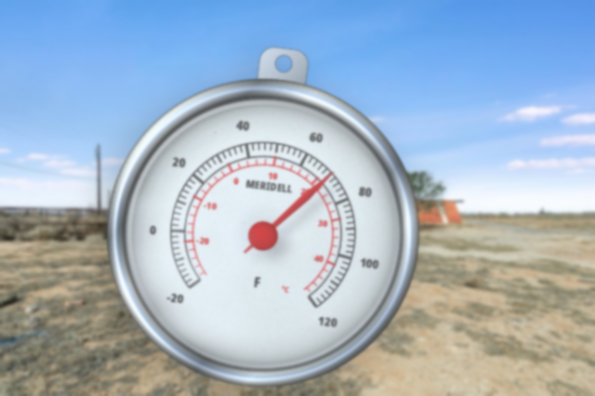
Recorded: value=70 unit=°F
